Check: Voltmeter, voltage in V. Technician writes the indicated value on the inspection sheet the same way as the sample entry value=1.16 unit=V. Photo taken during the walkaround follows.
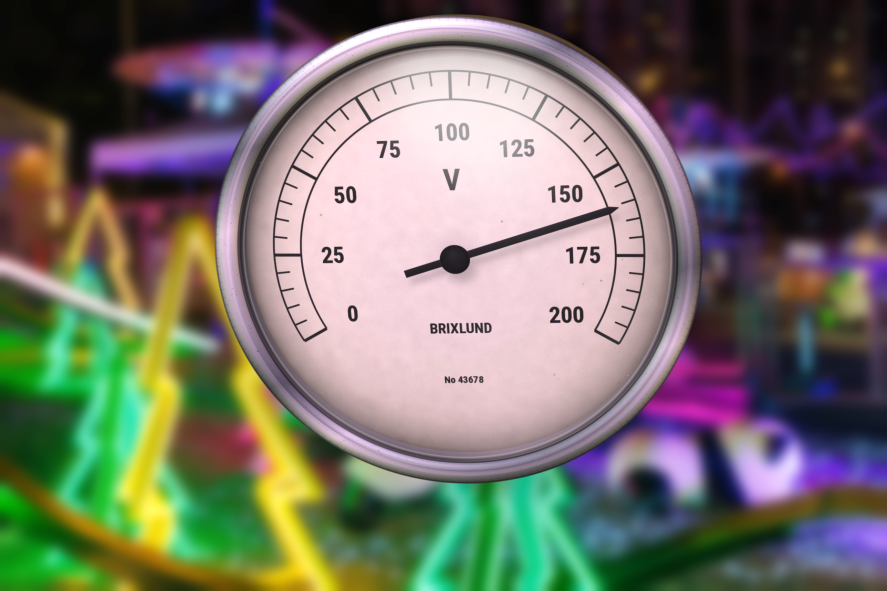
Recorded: value=160 unit=V
